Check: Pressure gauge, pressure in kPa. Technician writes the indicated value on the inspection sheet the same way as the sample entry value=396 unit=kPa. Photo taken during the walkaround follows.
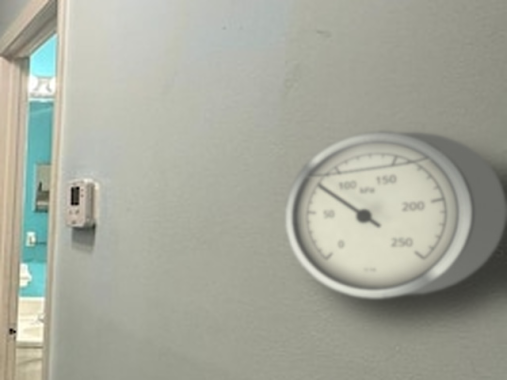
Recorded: value=80 unit=kPa
